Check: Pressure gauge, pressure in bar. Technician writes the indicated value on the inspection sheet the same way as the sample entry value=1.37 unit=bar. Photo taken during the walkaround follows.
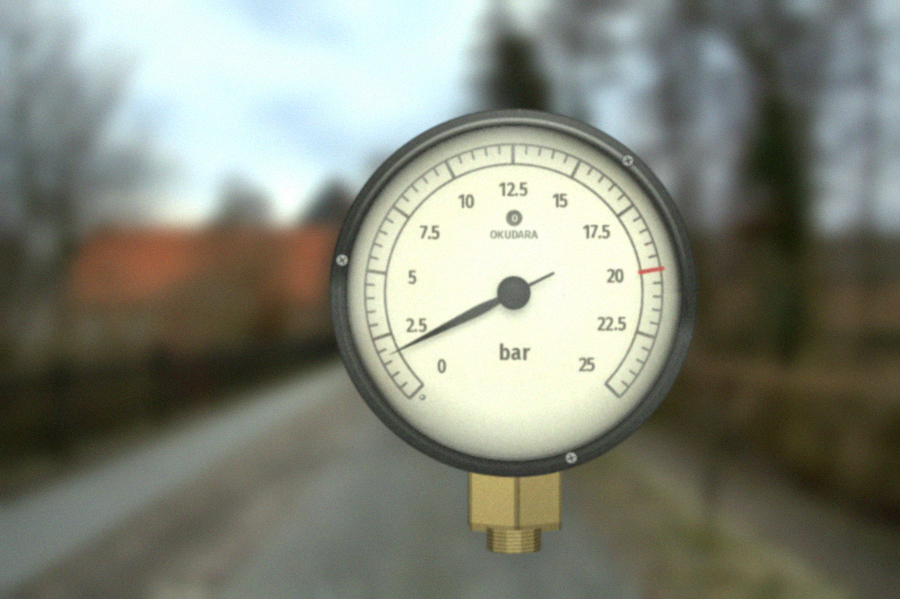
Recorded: value=1.75 unit=bar
